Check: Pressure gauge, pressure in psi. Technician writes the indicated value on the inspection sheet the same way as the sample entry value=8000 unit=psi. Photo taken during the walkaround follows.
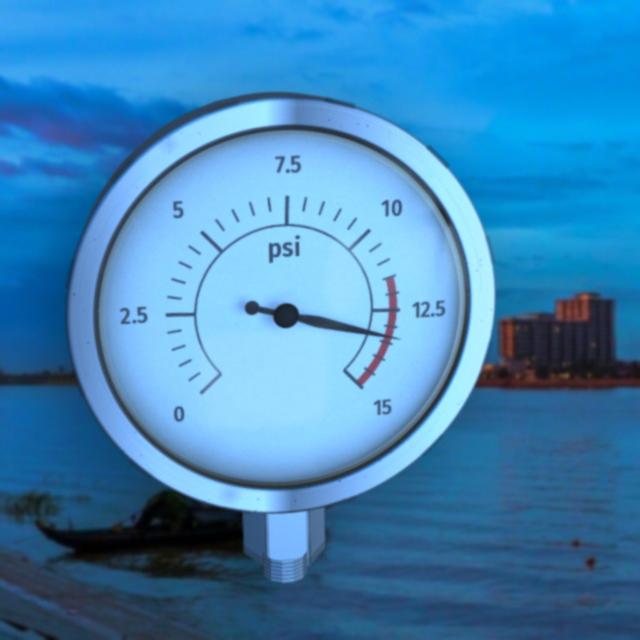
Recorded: value=13.25 unit=psi
